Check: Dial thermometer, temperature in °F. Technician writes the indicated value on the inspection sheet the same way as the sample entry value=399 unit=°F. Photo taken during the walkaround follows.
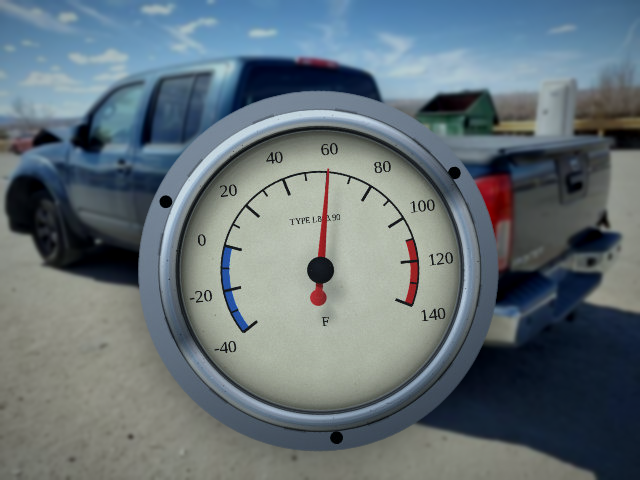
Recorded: value=60 unit=°F
